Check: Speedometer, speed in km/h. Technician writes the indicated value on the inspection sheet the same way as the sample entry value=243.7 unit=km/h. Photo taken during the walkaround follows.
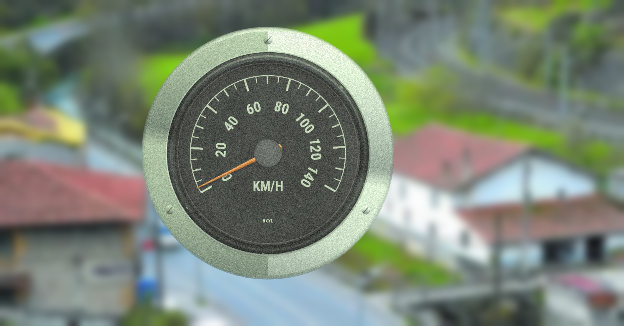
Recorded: value=2.5 unit=km/h
